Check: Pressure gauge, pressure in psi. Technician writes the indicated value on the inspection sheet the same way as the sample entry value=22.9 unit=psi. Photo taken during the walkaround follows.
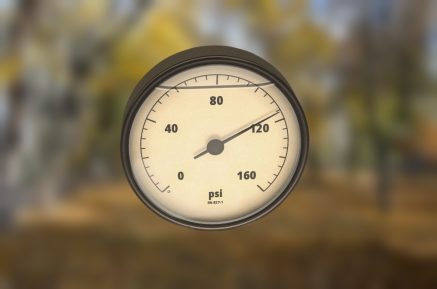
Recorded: value=115 unit=psi
